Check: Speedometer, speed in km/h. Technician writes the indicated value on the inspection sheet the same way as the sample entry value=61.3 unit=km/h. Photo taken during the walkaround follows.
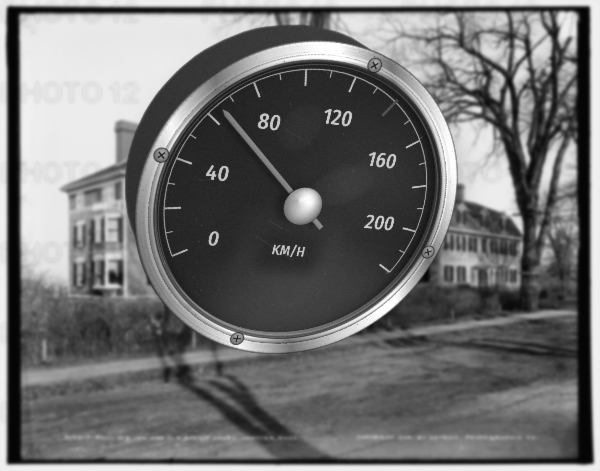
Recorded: value=65 unit=km/h
